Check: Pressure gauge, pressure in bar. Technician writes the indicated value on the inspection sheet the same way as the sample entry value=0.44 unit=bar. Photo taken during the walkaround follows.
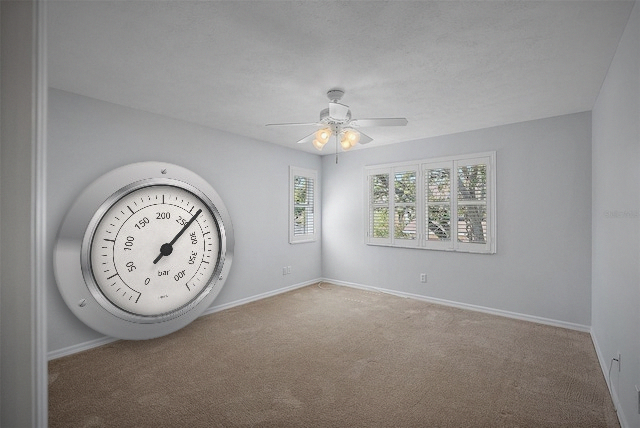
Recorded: value=260 unit=bar
